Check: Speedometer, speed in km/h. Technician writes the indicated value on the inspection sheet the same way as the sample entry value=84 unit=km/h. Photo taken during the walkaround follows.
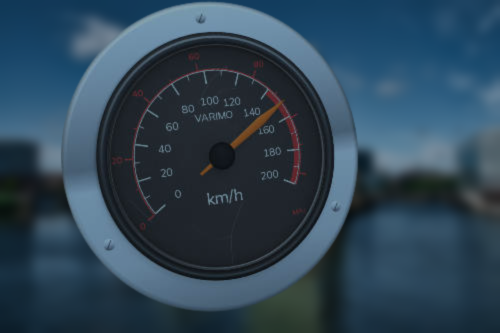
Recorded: value=150 unit=km/h
